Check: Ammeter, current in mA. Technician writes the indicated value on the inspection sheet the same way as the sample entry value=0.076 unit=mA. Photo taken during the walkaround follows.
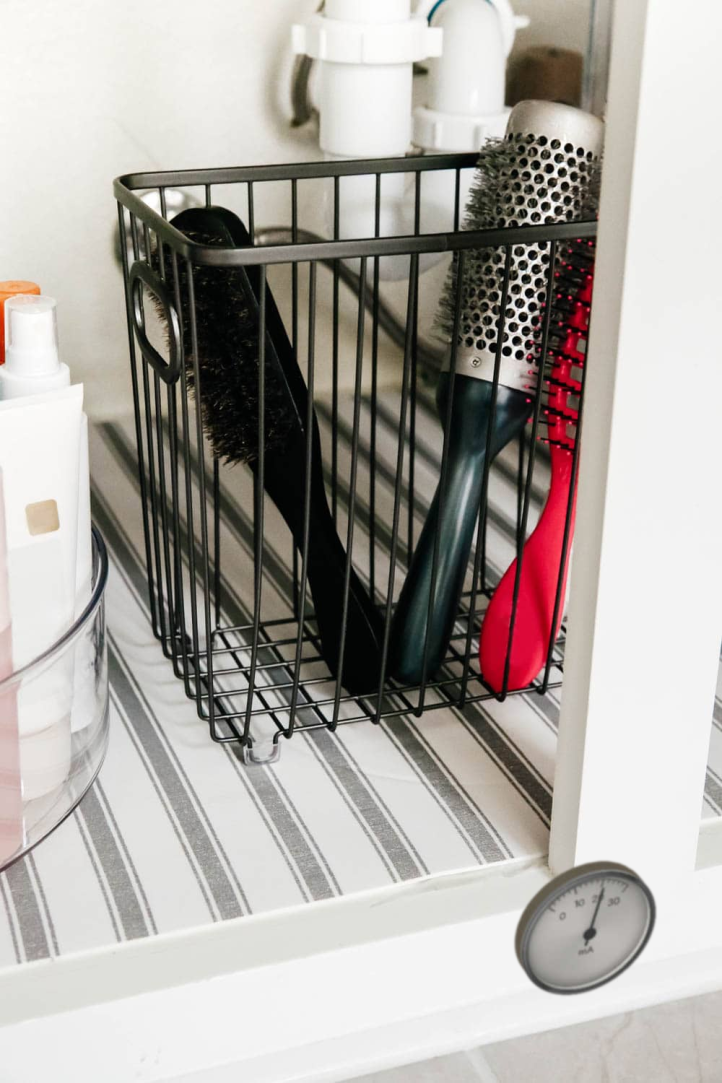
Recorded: value=20 unit=mA
